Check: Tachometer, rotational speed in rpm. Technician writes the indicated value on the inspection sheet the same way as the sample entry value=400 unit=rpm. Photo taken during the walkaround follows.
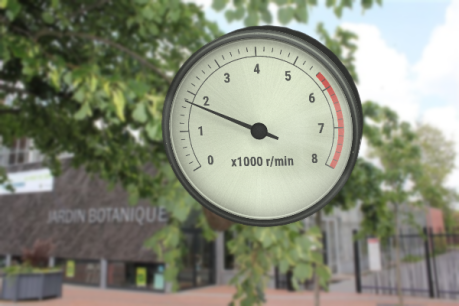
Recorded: value=1800 unit=rpm
